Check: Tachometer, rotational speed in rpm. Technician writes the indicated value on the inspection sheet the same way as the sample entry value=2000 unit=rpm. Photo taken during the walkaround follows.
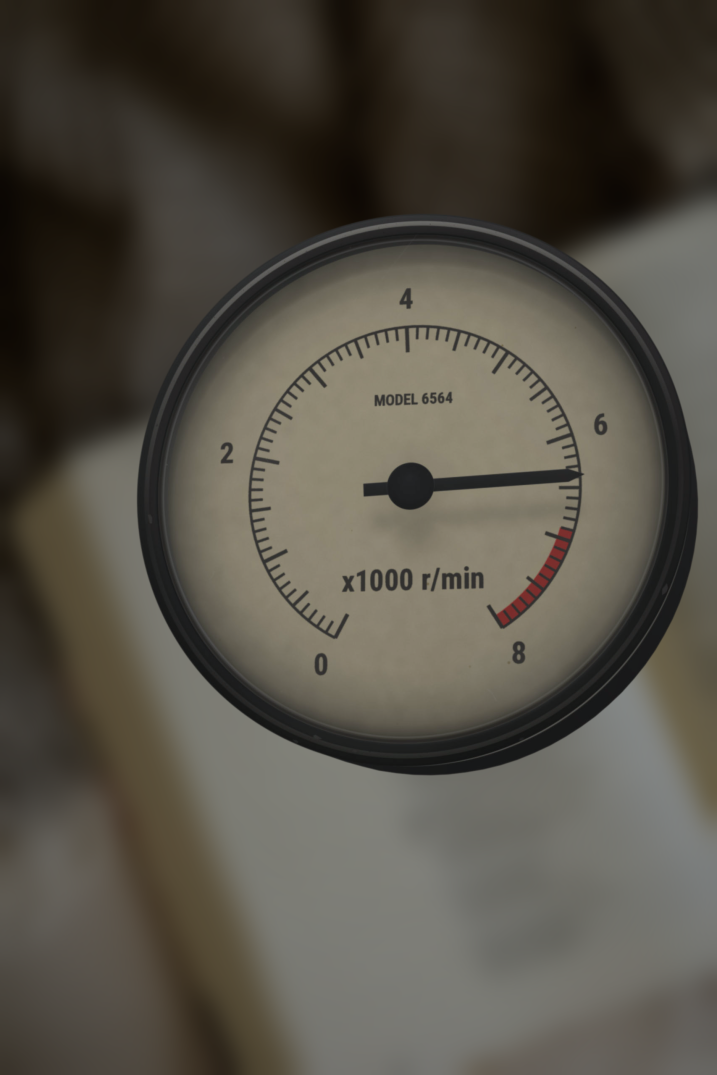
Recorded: value=6400 unit=rpm
